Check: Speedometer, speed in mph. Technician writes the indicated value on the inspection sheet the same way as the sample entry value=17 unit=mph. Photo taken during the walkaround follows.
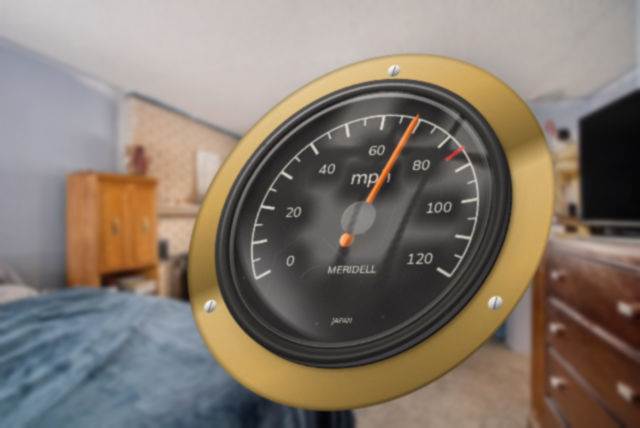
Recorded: value=70 unit=mph
